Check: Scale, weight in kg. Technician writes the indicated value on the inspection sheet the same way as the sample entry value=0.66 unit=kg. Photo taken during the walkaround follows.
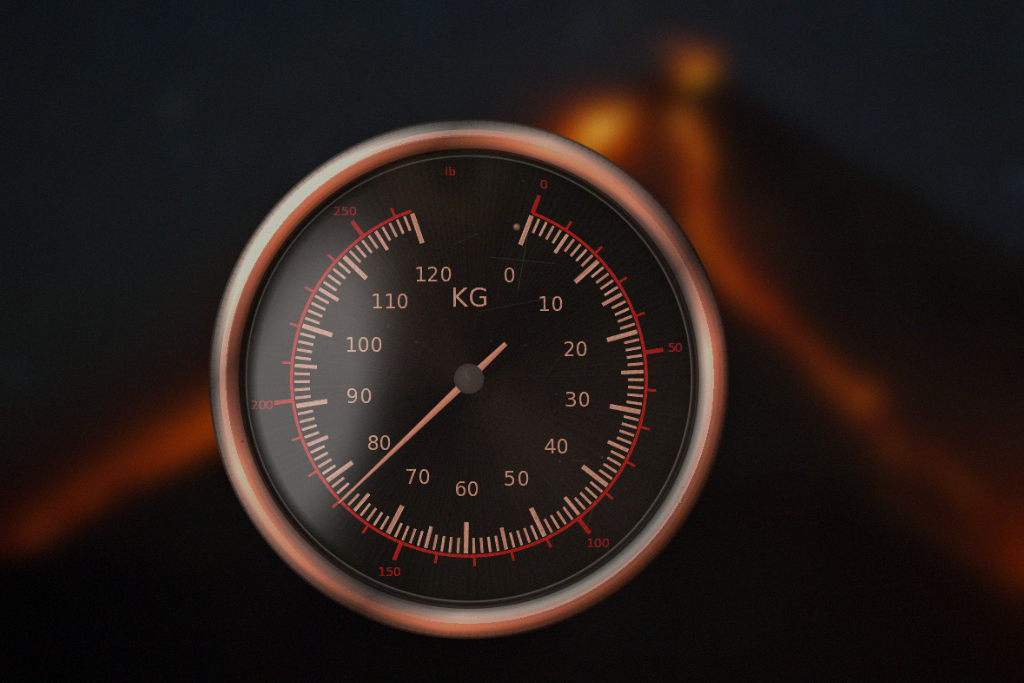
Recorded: value=77 unit=kg
